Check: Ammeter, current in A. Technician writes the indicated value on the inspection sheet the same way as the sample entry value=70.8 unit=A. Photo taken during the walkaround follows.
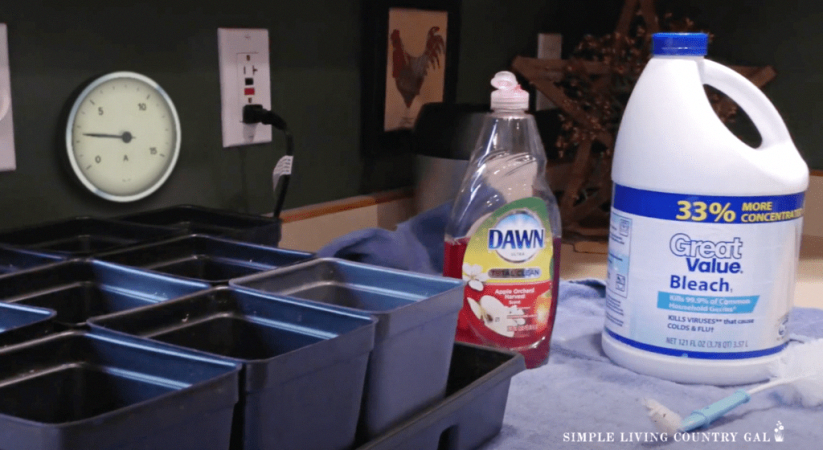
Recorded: value=2.5 unit=A
